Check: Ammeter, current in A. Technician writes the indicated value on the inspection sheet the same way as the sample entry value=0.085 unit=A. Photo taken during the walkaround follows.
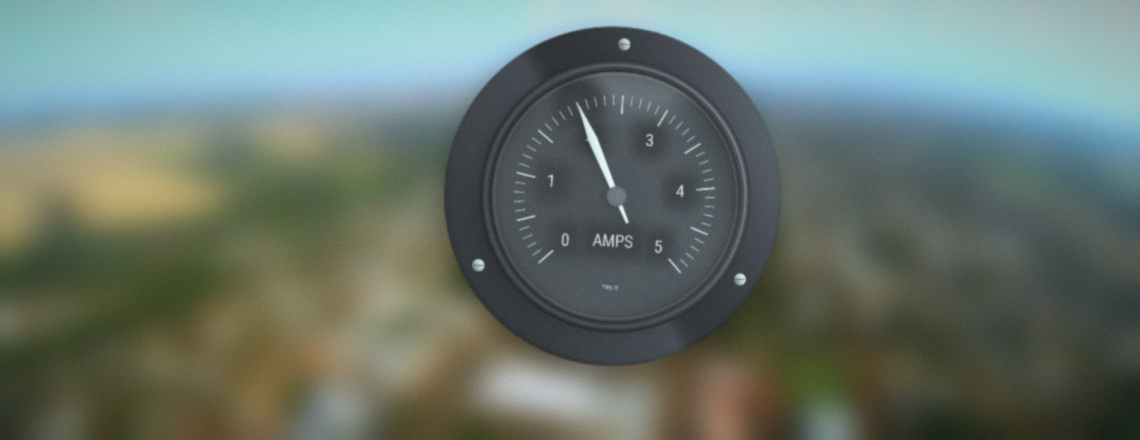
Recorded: value=2 unit=A
